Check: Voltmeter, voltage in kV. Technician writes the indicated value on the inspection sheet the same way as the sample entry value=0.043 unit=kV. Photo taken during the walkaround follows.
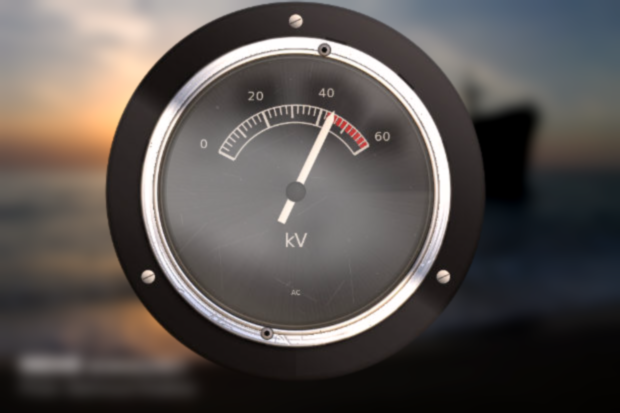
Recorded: value=44 unit=kV
